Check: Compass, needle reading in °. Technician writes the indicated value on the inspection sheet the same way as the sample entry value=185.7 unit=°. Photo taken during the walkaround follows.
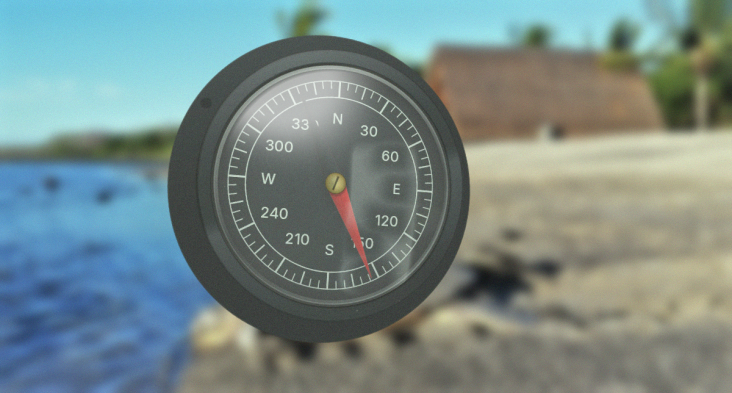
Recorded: value=155 unit=°
